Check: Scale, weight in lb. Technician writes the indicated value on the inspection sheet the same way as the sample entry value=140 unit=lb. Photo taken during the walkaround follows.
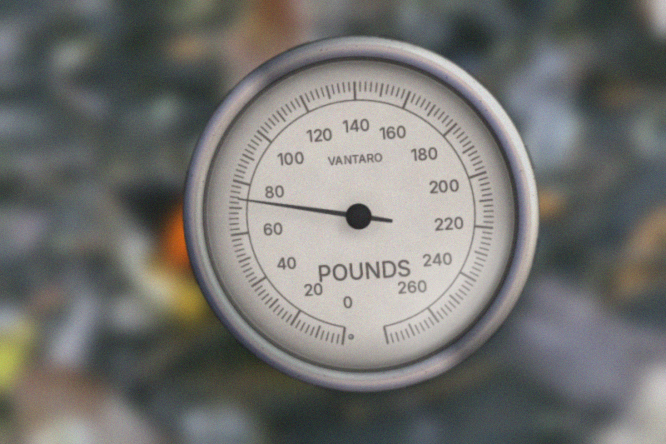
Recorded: value=74 unit=lb
